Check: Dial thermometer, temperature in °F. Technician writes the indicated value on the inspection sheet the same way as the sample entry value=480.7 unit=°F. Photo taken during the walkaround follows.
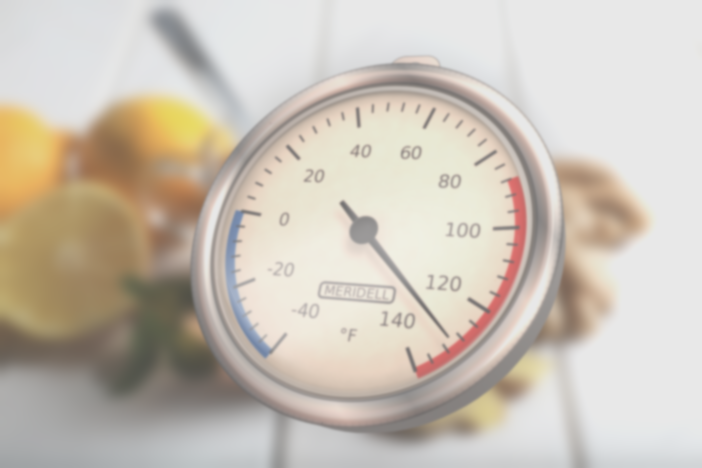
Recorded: value=130 unit=°F
